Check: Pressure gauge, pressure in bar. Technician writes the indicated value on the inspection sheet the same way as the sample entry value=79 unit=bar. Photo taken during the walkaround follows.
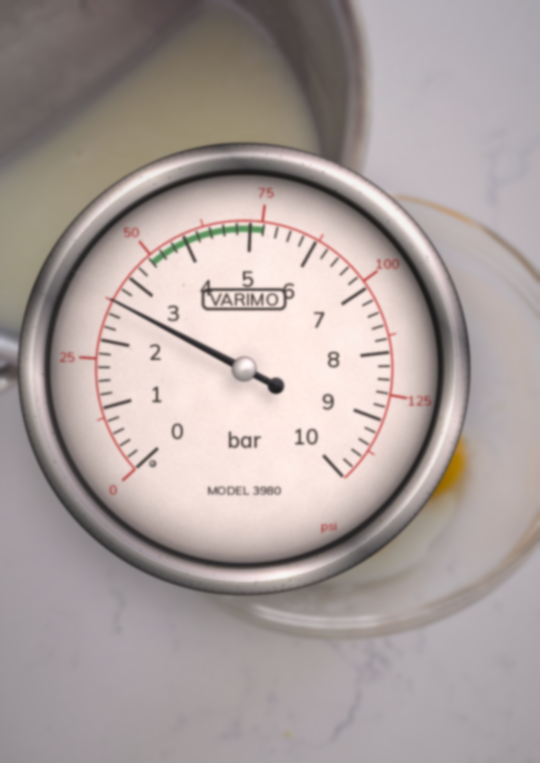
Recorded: value=2.6 unit=bar
